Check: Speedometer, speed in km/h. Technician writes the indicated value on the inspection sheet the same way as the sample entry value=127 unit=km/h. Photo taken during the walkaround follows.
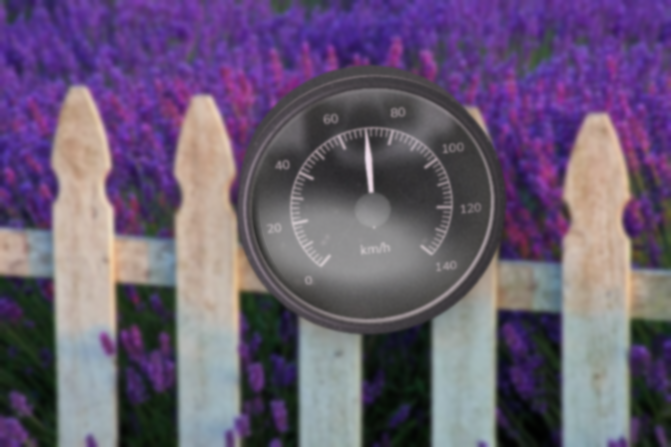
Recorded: value=70 unit=km/h
